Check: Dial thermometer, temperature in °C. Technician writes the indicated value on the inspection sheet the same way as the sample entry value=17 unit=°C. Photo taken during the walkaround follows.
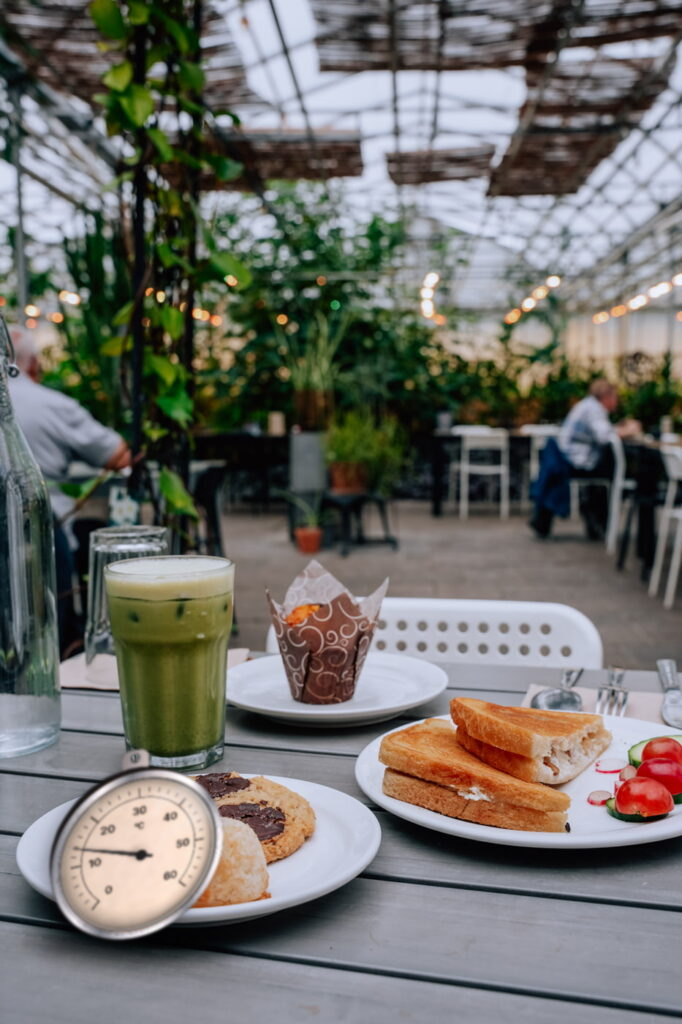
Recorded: value=14 unit=°C
